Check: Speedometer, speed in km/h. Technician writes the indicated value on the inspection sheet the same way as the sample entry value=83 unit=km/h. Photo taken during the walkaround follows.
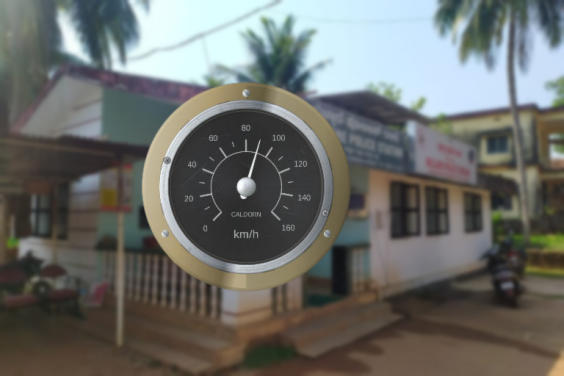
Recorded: value=90 unit=km/h
